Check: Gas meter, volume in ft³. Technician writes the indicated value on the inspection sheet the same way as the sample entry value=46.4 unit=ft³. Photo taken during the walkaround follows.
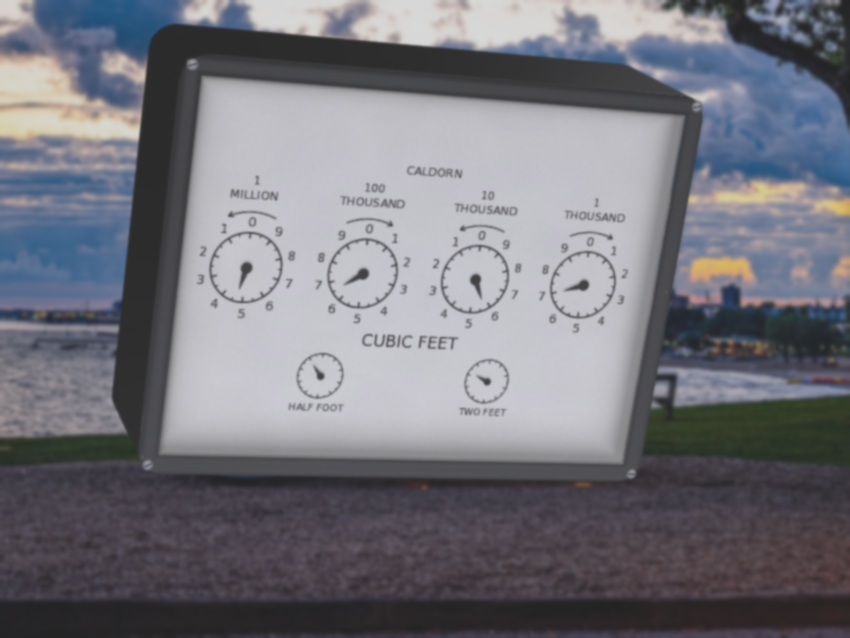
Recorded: value=465700 unit=ft³
